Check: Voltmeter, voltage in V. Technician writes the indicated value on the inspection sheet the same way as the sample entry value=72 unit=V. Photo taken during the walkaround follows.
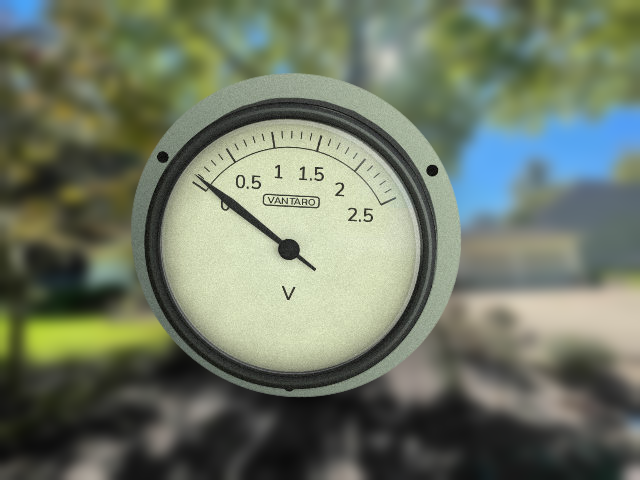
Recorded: value=0.1 unit=V
